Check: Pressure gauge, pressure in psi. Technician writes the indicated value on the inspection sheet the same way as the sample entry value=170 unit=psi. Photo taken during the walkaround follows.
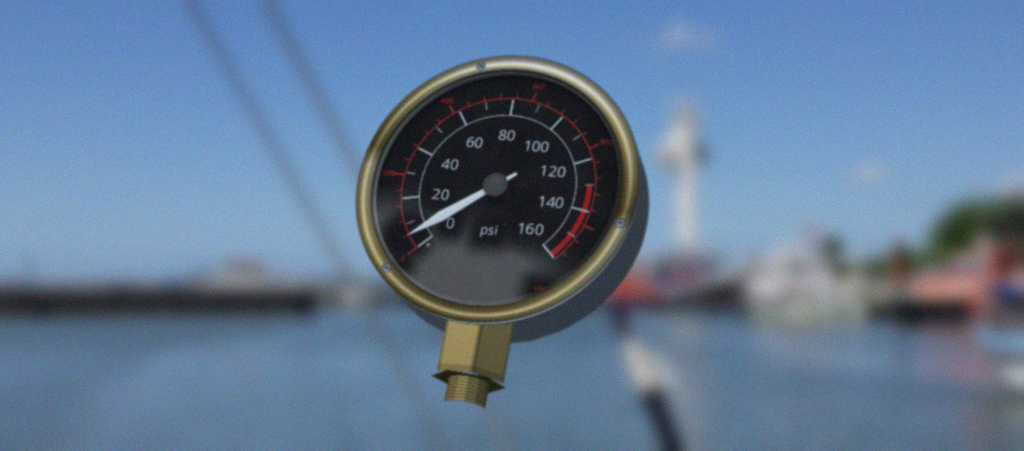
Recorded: value=5 unit=psi
